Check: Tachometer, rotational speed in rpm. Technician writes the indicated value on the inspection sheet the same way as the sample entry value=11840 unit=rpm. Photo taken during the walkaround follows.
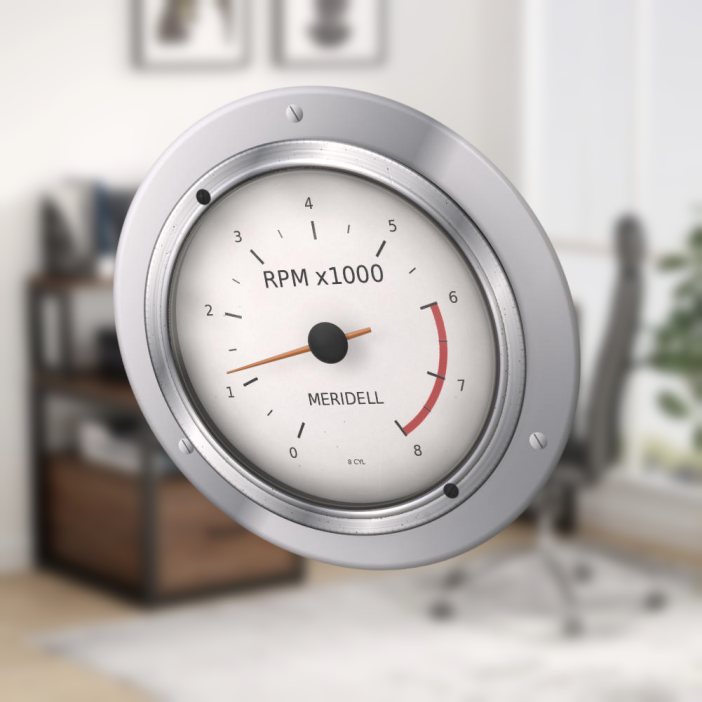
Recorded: value=1250 unit=rpm
